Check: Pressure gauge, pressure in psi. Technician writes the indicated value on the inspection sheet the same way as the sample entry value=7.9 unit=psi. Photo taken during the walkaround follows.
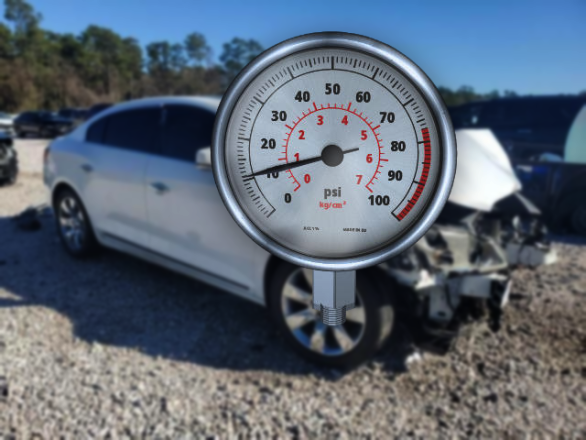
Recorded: value=11 unit=psi
